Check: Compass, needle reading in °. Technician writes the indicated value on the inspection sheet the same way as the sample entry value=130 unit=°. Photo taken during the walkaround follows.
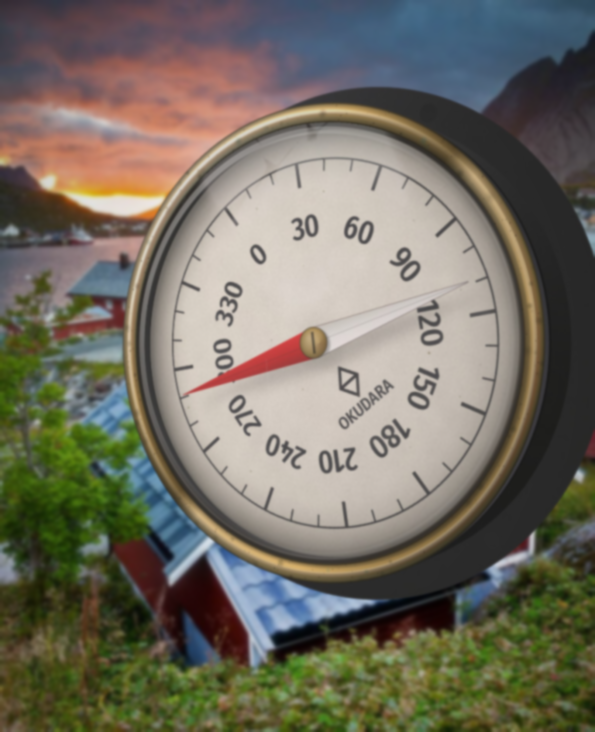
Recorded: value=290 unit=°
